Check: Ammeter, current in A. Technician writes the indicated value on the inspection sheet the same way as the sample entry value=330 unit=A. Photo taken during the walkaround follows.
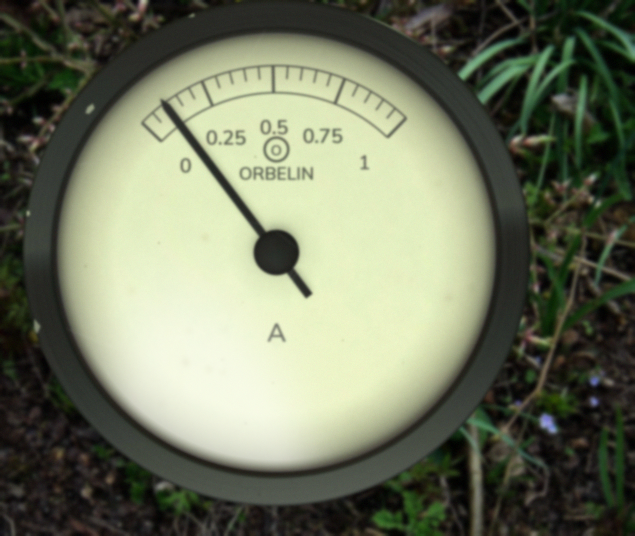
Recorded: value=0.1 unit=A
